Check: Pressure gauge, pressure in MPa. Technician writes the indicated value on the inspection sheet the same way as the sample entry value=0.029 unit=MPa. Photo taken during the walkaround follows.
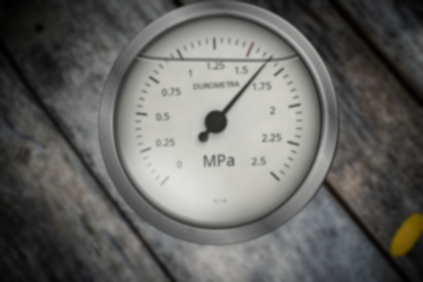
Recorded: value=1.65 unit=MPa
